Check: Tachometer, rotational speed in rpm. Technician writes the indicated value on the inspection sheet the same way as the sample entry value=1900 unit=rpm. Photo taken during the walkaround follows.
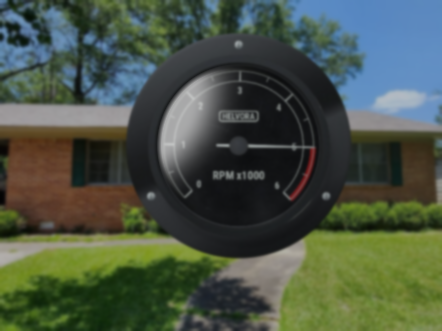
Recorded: value=5000 unit=rpm
